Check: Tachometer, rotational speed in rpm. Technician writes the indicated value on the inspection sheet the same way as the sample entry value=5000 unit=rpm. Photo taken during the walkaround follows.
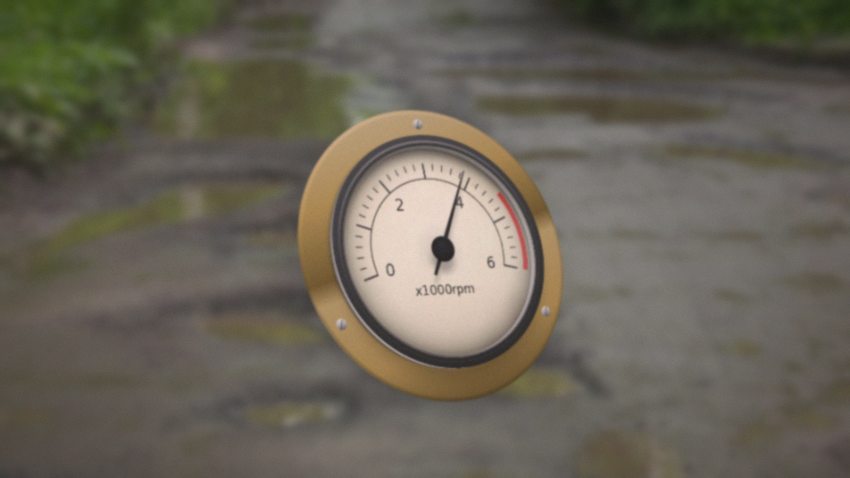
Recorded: value=3800 unit=rpm
